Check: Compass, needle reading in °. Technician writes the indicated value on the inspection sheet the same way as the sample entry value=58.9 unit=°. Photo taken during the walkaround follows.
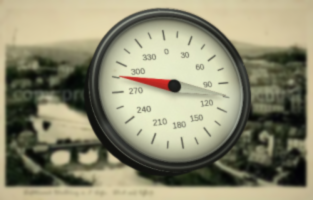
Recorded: value=285 unit=°
